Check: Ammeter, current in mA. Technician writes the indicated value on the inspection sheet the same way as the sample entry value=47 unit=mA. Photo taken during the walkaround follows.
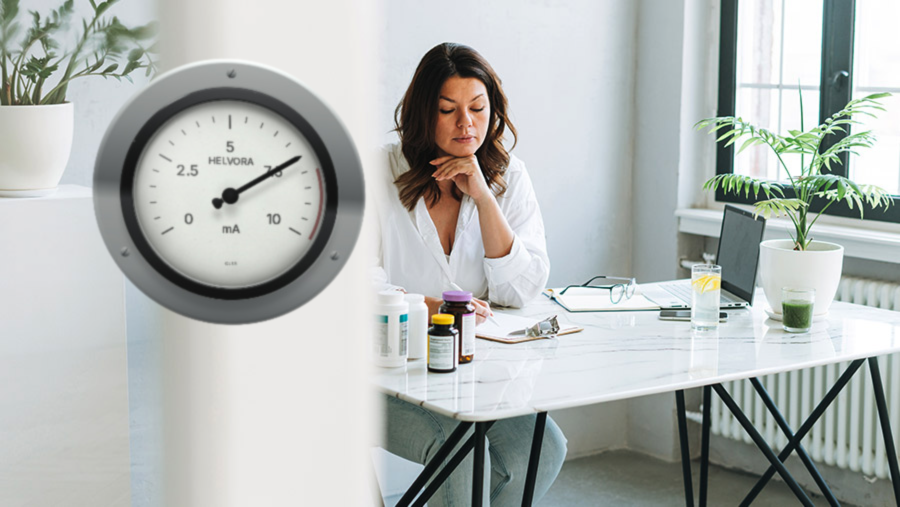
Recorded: value=7.5 unit=mA
